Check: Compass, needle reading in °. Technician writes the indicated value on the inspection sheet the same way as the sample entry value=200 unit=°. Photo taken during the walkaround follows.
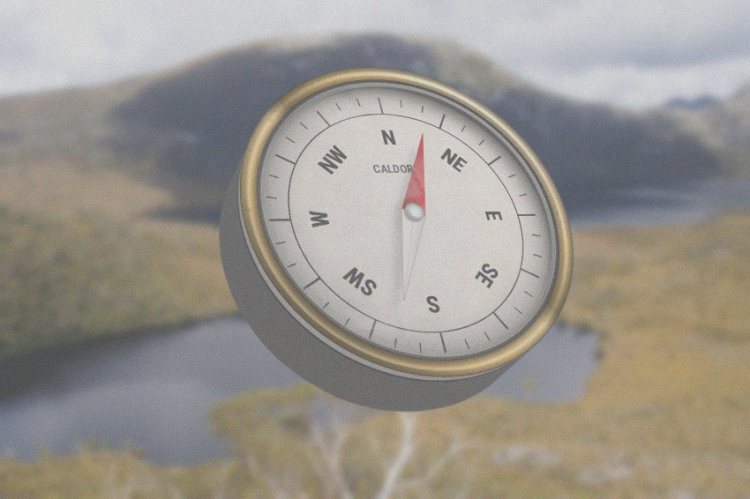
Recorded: value=20 unit=°
